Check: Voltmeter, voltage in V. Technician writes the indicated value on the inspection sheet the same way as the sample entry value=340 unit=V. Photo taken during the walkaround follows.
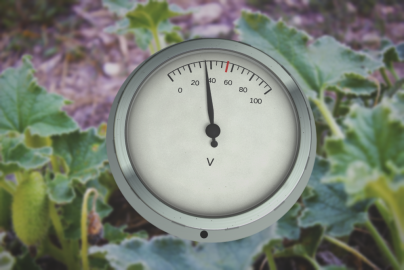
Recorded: value=35 unit=V
